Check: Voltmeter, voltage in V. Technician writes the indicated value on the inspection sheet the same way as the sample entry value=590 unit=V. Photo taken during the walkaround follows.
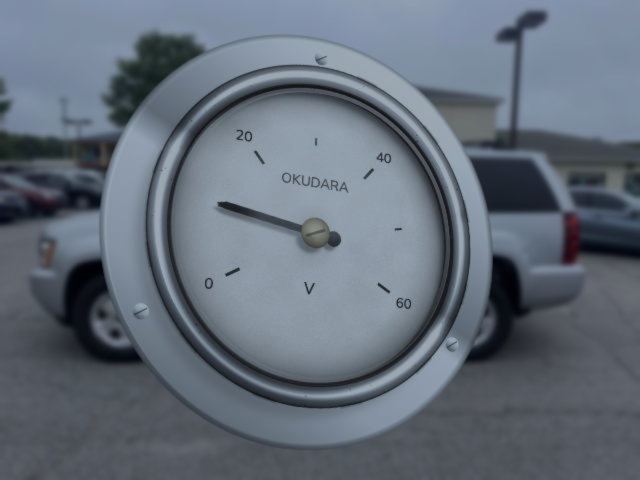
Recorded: value=10 unit=V
